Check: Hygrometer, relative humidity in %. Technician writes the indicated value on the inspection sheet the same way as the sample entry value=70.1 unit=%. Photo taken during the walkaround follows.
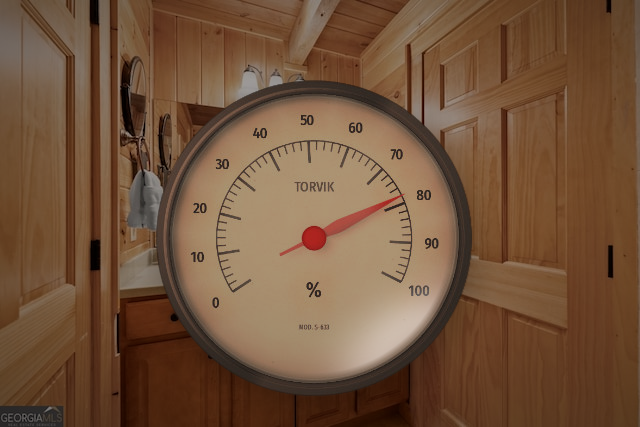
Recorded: value=78 unit=%
